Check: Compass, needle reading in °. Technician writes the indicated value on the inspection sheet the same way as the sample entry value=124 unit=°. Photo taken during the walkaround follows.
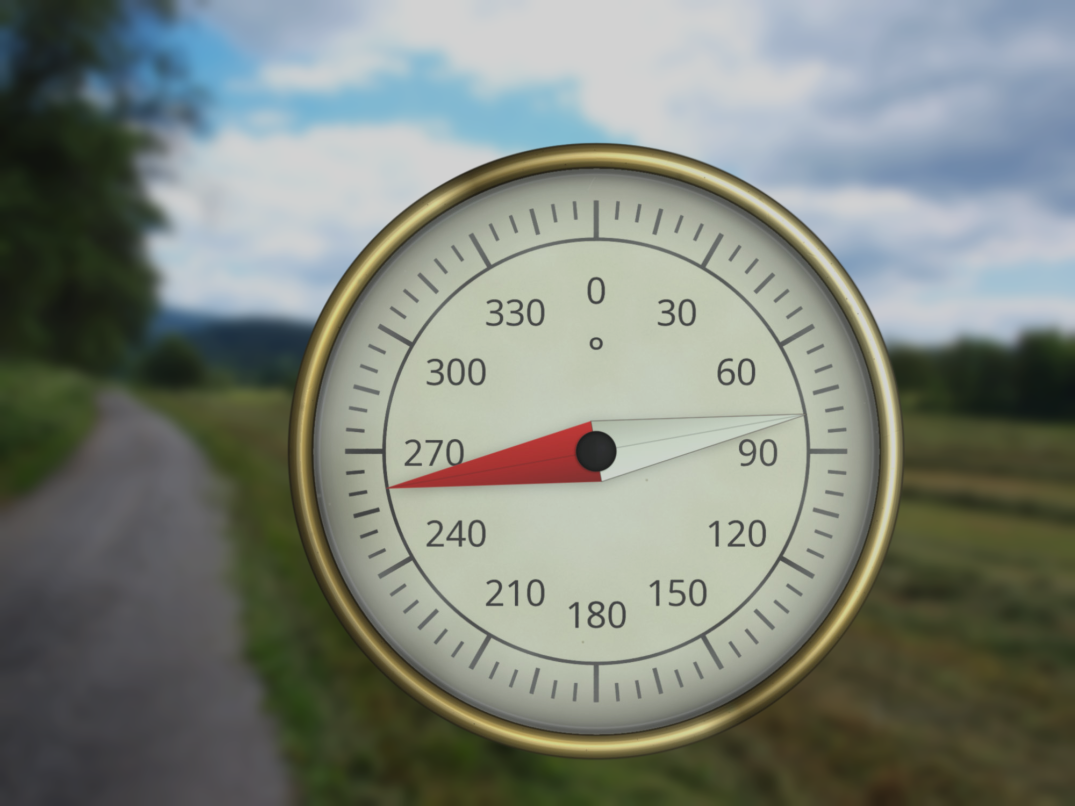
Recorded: value=260 unit=°
